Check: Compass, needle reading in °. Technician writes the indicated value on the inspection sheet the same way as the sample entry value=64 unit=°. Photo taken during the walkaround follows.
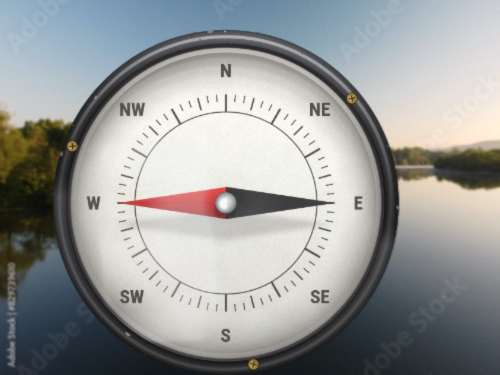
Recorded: value=270 unit=°
